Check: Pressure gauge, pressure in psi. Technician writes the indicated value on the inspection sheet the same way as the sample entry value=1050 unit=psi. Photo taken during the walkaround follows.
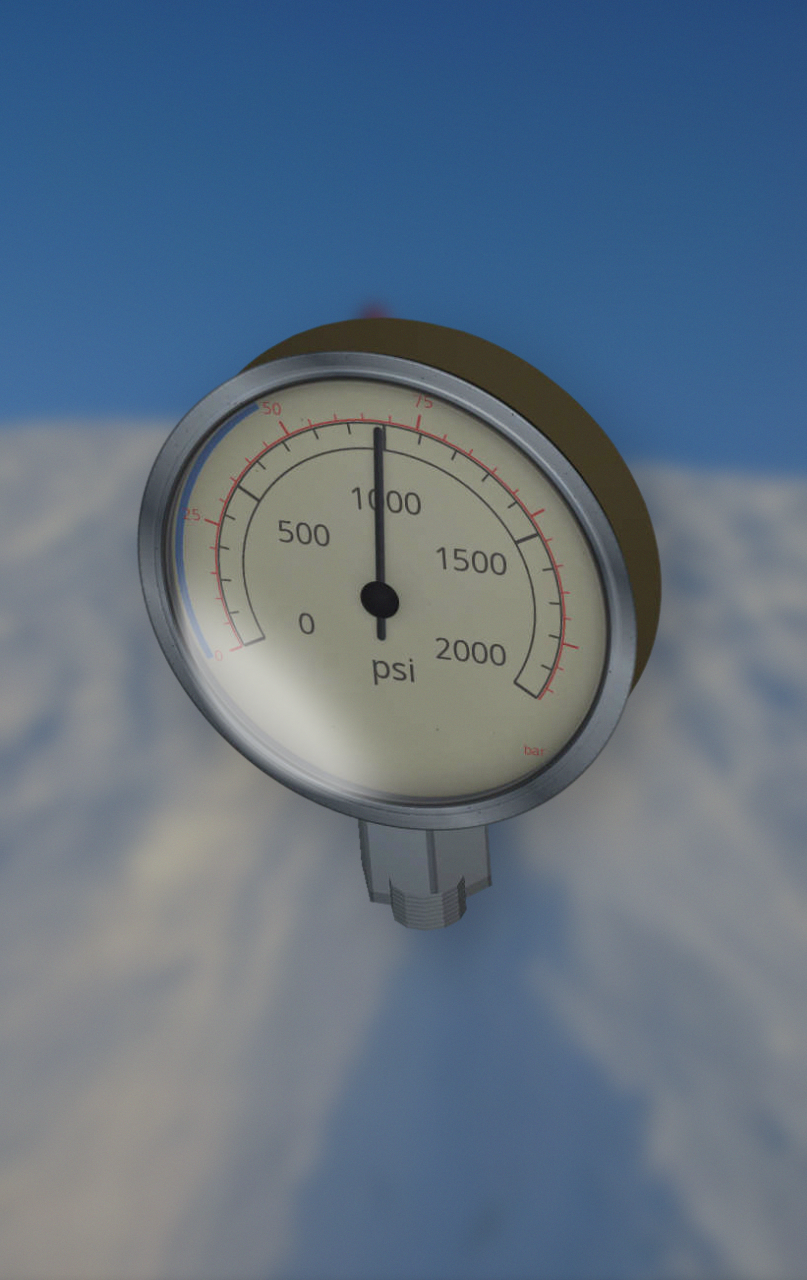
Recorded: value=1000 unit=psi
